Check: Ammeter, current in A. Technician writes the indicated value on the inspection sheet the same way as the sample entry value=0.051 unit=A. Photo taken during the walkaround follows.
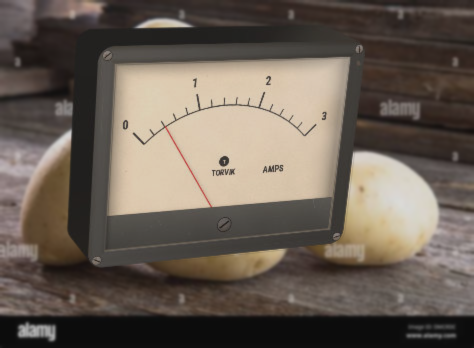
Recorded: value=0.4 unit=A
